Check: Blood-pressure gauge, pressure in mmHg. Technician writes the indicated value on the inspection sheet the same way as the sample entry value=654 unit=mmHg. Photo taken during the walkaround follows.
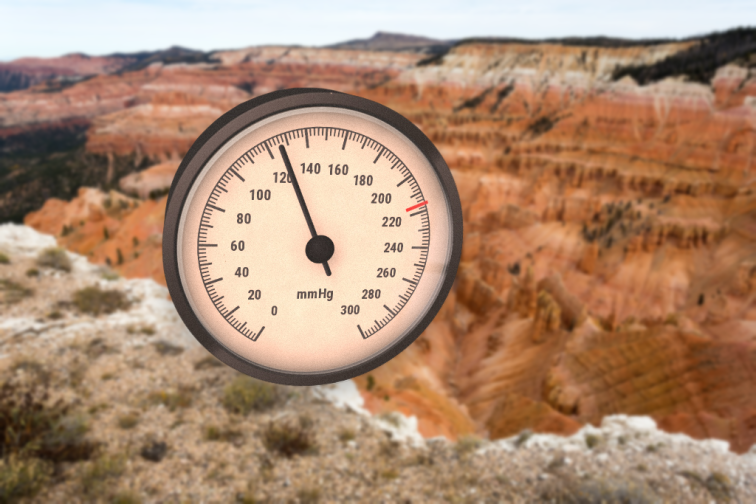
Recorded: value=126 unit=mmHg
